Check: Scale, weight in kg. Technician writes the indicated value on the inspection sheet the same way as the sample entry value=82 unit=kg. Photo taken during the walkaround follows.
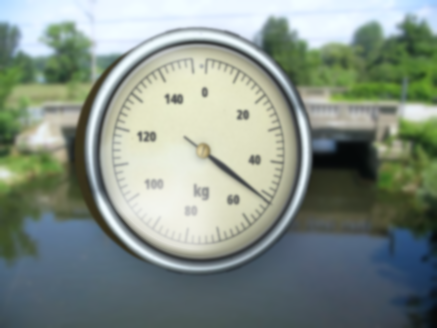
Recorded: value=52 unit=kg
